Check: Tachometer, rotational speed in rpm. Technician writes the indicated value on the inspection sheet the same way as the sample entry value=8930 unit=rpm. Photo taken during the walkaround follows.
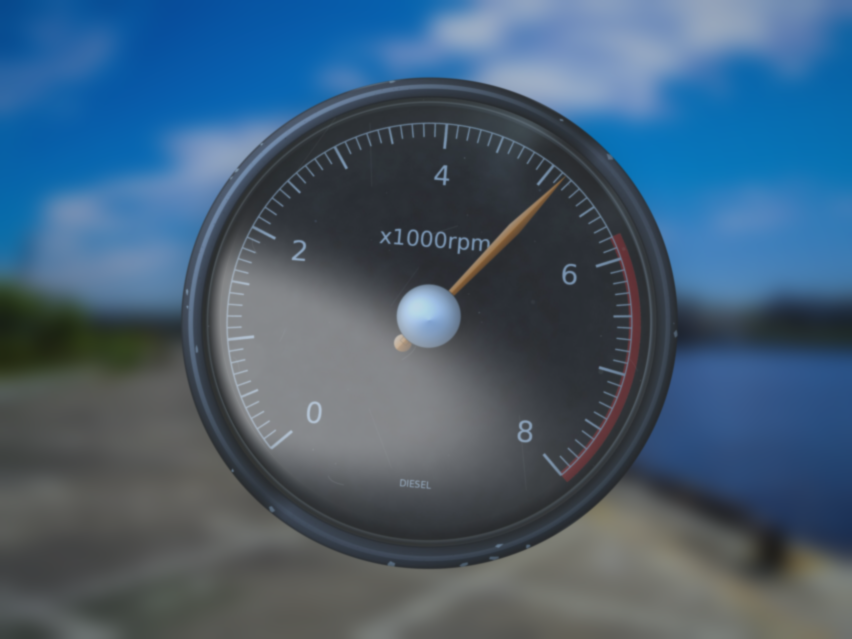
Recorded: value=5150 unit=rpm
